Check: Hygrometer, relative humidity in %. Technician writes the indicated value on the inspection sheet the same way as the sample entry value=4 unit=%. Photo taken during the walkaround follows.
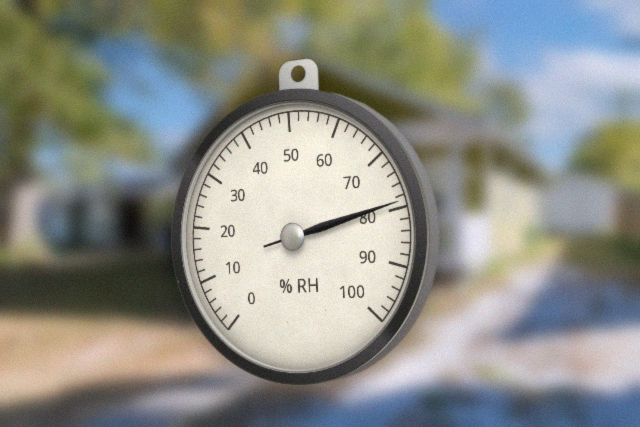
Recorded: value=79 unit=%
